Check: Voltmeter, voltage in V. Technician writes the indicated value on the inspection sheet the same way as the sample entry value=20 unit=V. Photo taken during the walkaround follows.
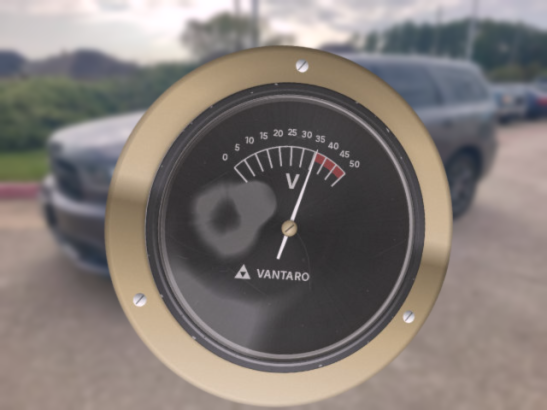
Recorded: value=35 unit=V
